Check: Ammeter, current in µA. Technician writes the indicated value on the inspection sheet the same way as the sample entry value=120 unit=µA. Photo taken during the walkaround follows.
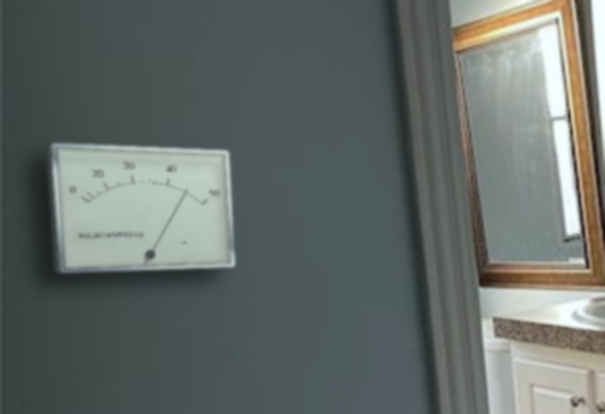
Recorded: value=45 unit=µA
